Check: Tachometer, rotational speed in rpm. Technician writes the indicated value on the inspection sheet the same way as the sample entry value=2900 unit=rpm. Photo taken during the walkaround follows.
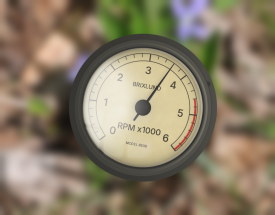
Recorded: value=3600 unit=rpm
